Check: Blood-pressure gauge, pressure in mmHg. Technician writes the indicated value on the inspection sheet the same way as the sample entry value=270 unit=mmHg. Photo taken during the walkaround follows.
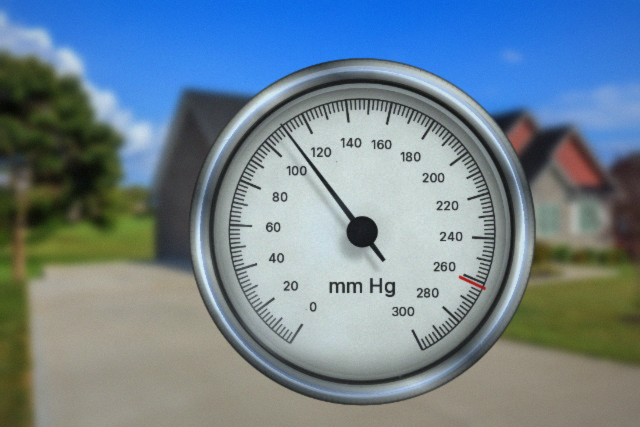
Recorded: value=110 unit=mmHg
